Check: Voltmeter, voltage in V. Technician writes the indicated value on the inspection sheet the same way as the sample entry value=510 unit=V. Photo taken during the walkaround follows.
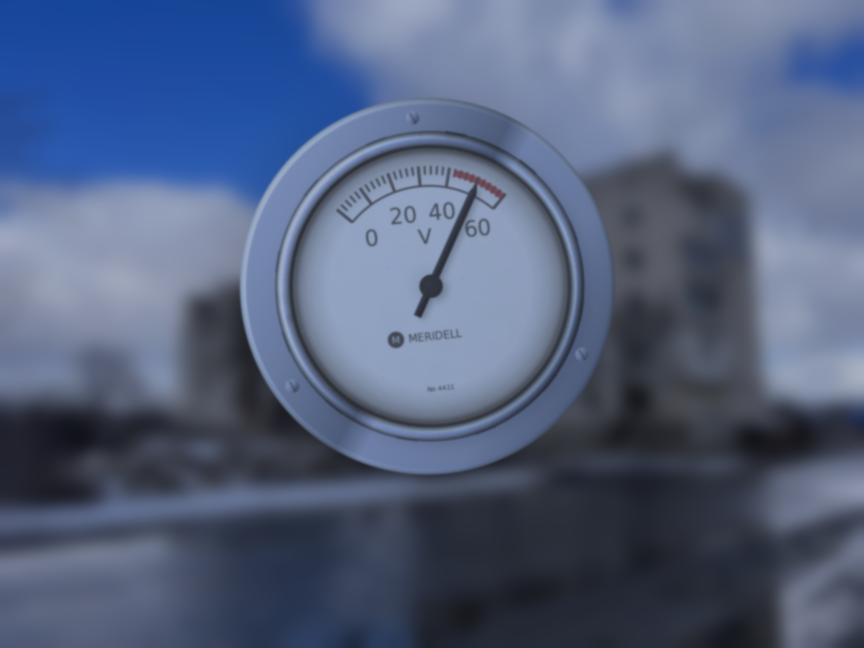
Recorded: value=50 unit=V
